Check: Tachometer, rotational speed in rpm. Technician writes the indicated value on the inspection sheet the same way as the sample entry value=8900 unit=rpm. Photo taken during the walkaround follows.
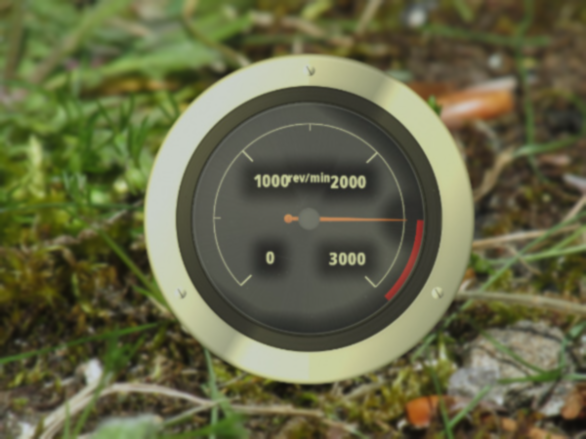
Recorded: value=2500 unit=rpm
